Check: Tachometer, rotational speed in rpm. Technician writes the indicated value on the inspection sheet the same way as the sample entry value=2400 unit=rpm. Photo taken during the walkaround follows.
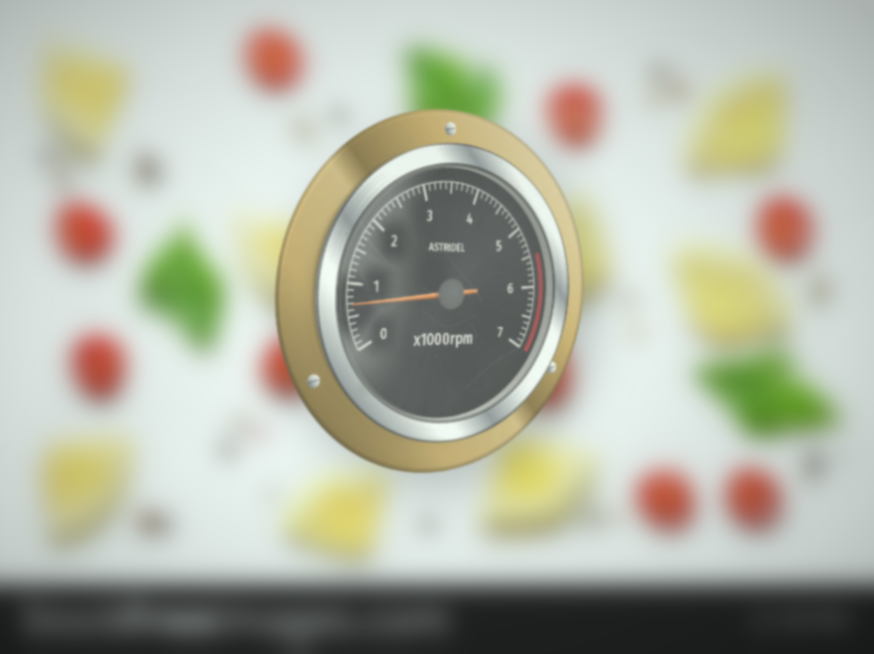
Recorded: value=700 unit=rpm
